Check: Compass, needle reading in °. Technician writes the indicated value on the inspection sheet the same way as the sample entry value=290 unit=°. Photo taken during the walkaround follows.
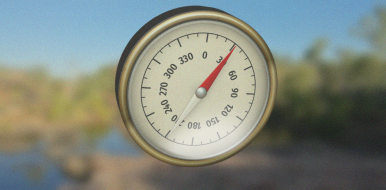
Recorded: value=30 unit=°
